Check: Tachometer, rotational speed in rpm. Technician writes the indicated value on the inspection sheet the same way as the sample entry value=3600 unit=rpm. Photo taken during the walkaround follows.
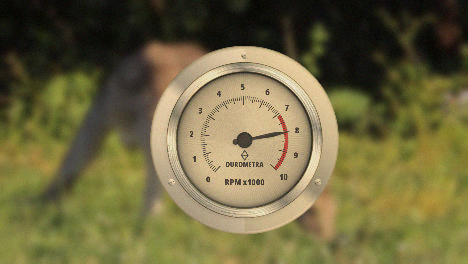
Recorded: value=8000 unit=rpm
